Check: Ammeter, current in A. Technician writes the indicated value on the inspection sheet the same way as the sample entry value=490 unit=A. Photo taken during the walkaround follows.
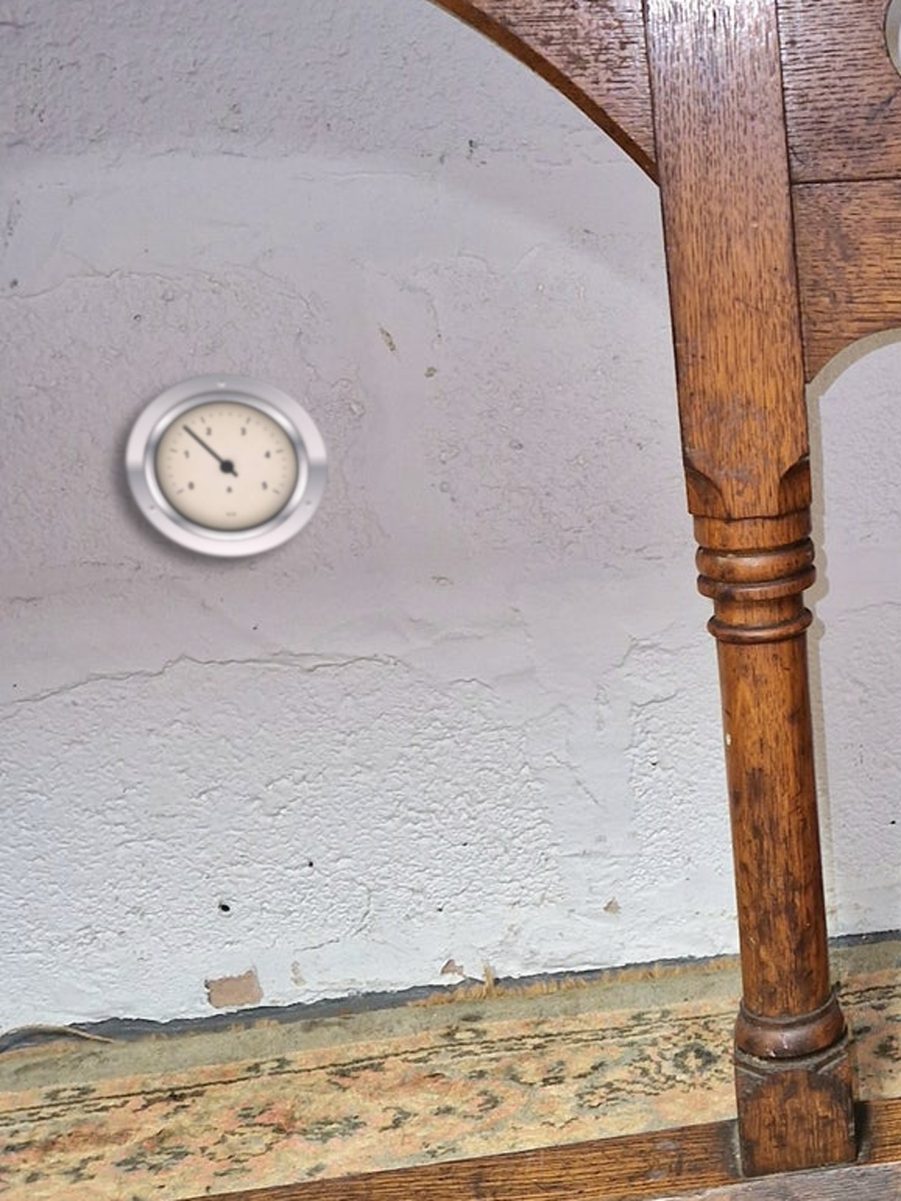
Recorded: value=1.6 unit=A
